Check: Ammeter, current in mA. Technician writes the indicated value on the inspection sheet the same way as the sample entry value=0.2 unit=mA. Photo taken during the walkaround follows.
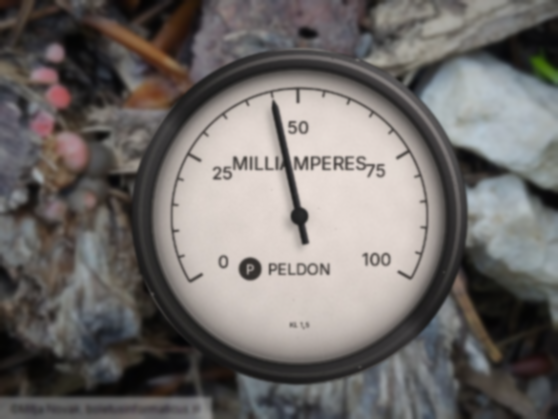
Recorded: value=45 unit=mA
